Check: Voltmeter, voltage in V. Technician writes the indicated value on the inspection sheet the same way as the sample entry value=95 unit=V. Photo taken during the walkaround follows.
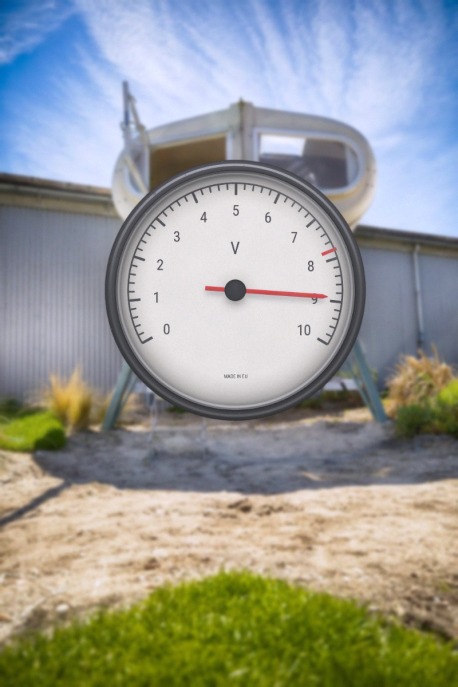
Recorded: value=8.9 unit=V
